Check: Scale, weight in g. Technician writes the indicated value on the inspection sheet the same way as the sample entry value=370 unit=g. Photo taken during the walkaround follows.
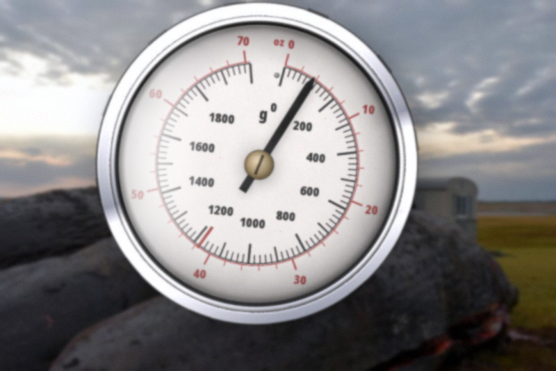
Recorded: value=100 unit=g
